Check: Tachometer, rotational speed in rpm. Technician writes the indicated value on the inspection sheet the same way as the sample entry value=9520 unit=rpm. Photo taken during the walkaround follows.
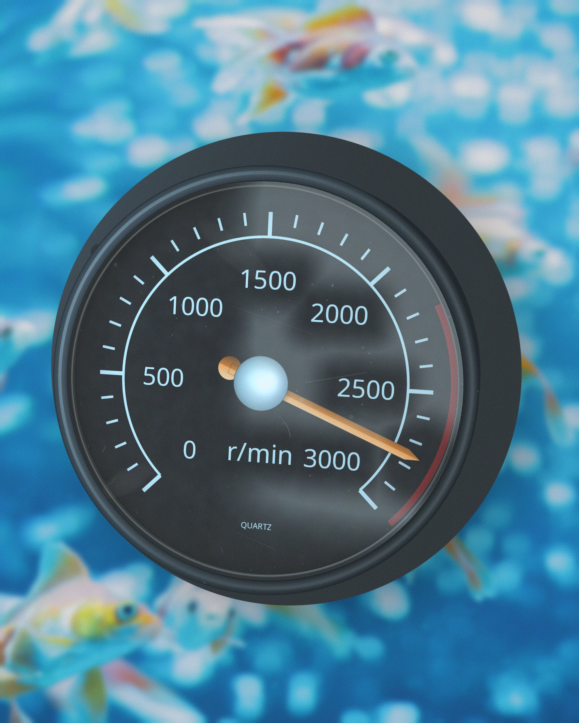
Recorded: value=2750 unit=rpm
